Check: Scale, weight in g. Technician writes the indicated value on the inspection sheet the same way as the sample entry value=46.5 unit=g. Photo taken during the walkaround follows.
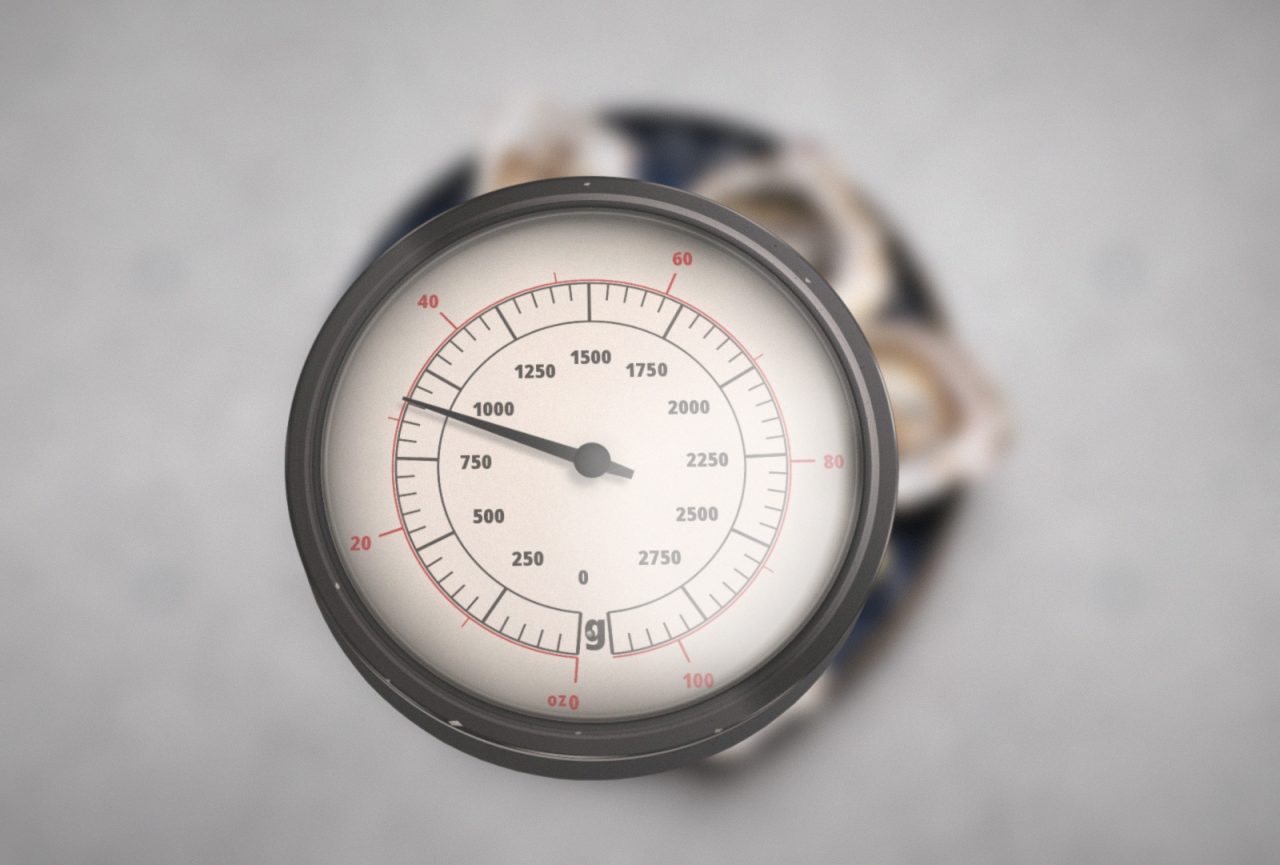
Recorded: value=900 unit=g
